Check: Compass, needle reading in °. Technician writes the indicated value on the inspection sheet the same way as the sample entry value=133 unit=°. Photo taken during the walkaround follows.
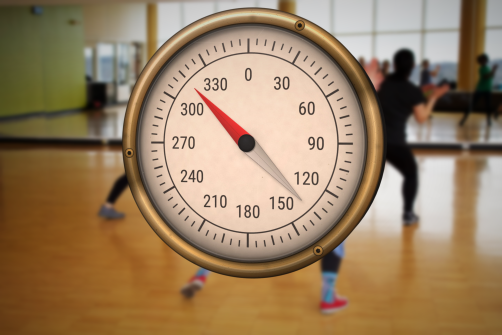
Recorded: value=315 unit=°
